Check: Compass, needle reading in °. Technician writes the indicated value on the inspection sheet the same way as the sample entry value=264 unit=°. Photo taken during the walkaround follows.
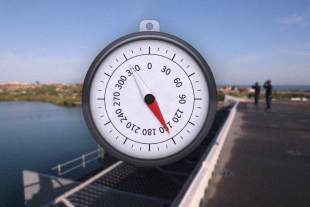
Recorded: value=150 unit=°
